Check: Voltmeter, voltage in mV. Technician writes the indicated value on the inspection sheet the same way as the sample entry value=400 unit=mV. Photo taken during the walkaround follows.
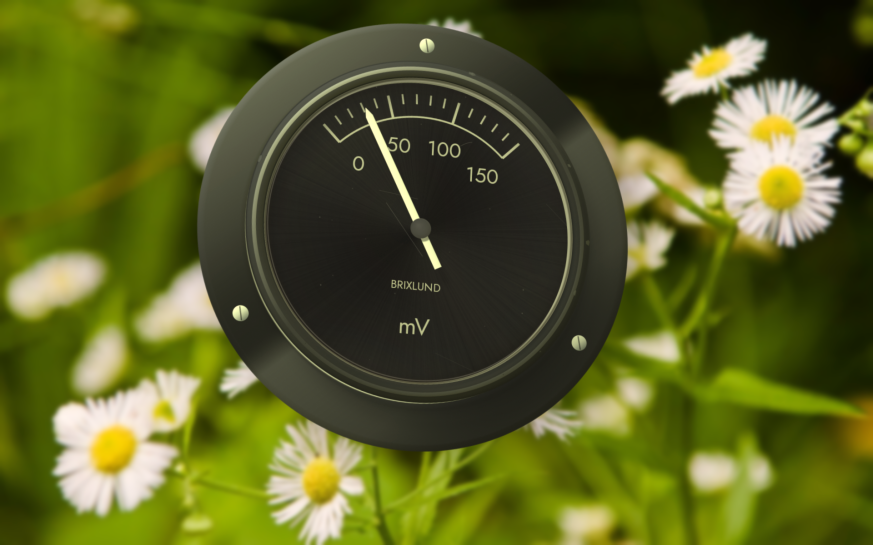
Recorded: value=30 unit=mV
